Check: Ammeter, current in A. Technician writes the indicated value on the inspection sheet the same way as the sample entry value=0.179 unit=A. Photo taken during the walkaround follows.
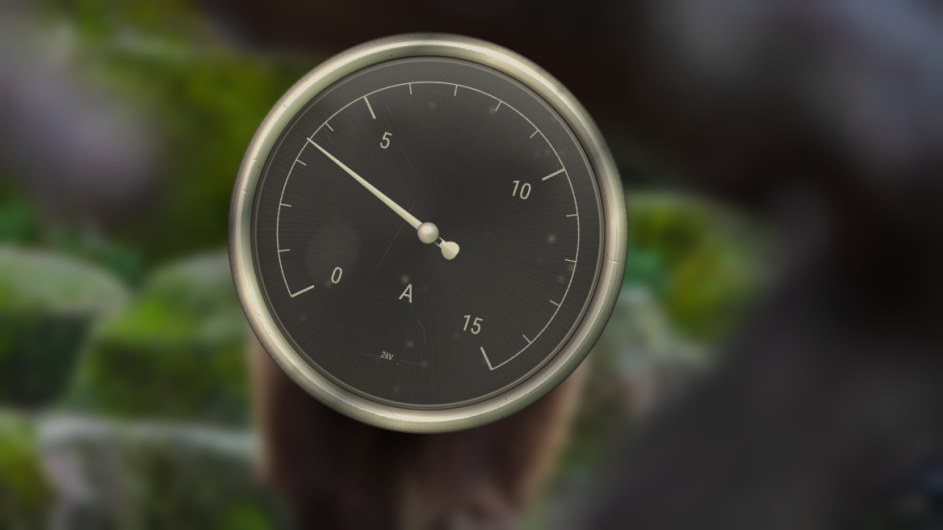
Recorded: value=3.5 unit=A
